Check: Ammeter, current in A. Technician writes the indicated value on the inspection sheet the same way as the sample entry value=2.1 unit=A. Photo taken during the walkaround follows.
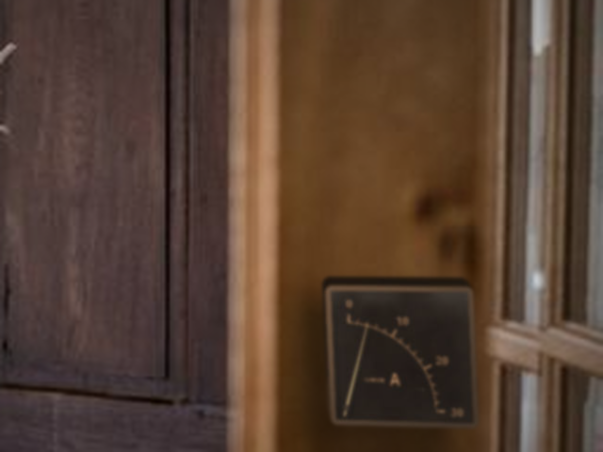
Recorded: value=4 unit=A
